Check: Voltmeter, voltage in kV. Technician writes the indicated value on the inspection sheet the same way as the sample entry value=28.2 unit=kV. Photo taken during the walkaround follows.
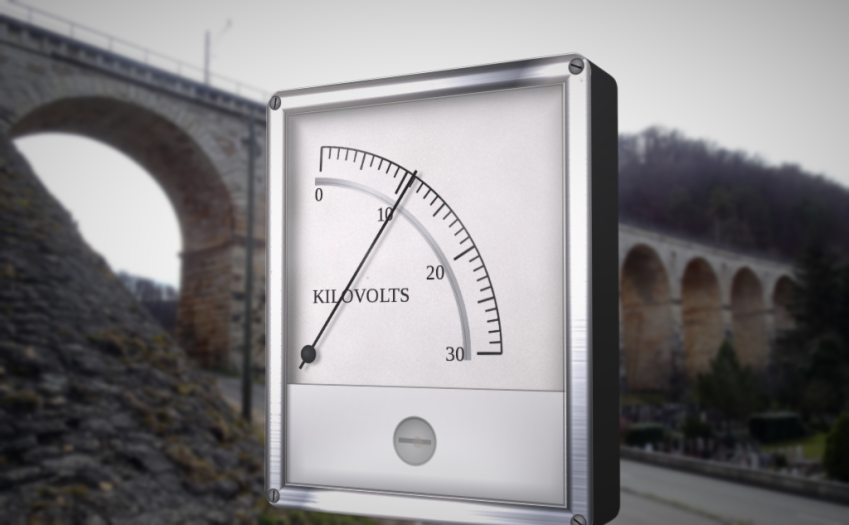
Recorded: value=11 unit=kV
